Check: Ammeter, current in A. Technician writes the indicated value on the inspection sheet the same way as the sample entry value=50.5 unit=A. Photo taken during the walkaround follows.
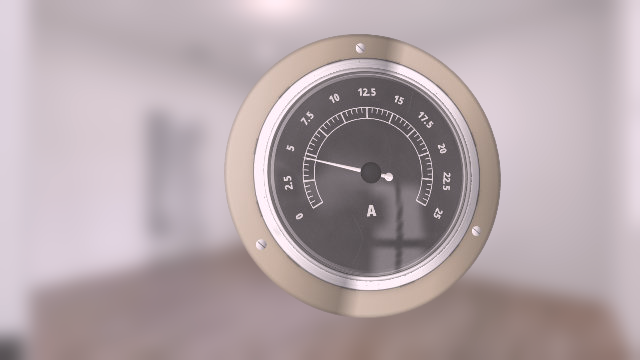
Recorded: value=4.5 unit=A
